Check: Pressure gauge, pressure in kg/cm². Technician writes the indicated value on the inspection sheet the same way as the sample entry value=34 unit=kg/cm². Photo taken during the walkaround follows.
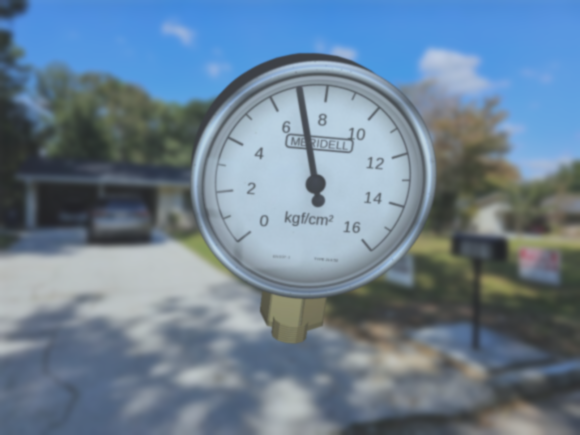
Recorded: value=7 unit=kg/cm²
